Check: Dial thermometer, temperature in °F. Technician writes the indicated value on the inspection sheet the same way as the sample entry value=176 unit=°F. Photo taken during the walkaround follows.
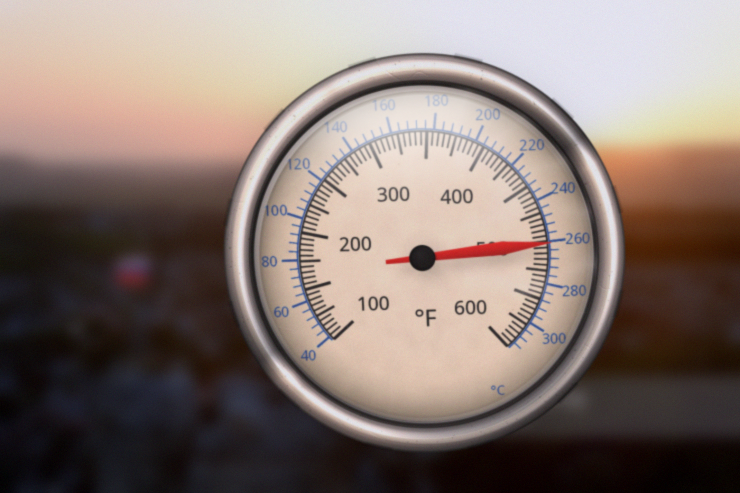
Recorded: value=500 unit=°F
